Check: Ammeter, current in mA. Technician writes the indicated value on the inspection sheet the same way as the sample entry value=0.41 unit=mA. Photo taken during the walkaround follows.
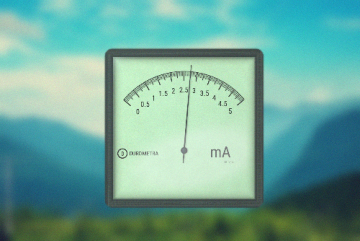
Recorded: value=2.75 unit=mA
